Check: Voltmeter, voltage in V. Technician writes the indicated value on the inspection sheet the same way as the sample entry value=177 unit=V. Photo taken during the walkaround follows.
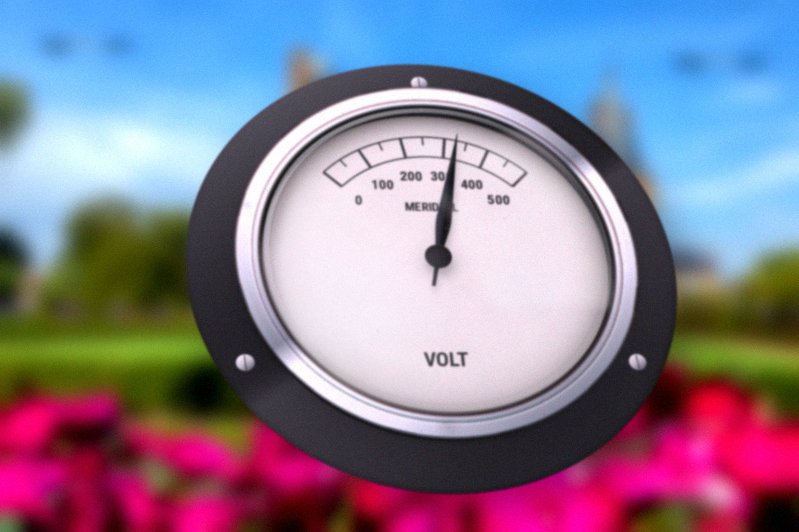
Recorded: value=325 unit=V
